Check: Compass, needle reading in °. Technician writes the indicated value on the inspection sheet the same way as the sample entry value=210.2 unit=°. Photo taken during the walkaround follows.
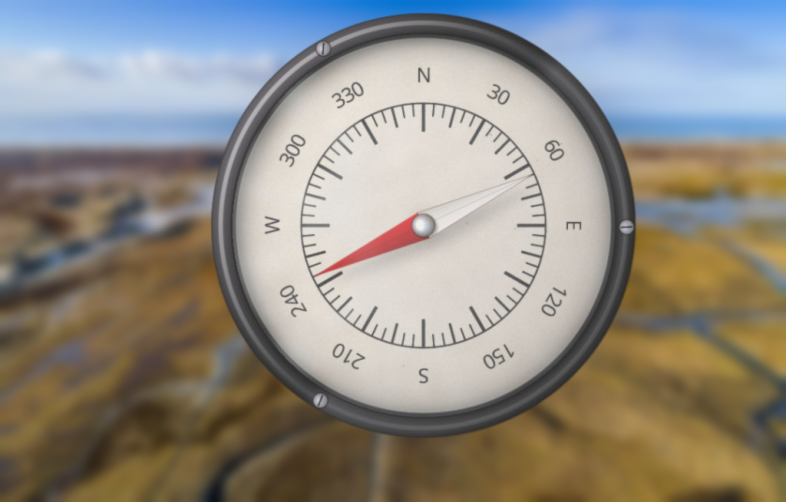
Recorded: value=245 unit=°
